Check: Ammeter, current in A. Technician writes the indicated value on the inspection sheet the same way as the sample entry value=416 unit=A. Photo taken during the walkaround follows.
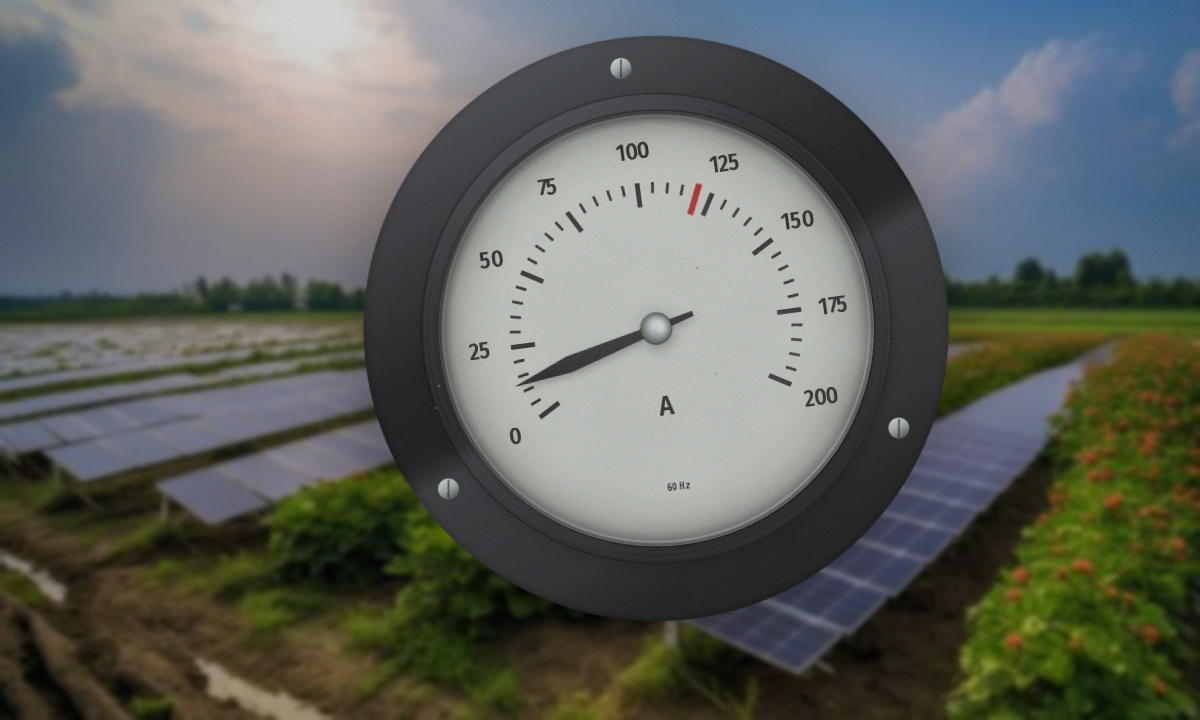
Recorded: value=12.5 unit=A
